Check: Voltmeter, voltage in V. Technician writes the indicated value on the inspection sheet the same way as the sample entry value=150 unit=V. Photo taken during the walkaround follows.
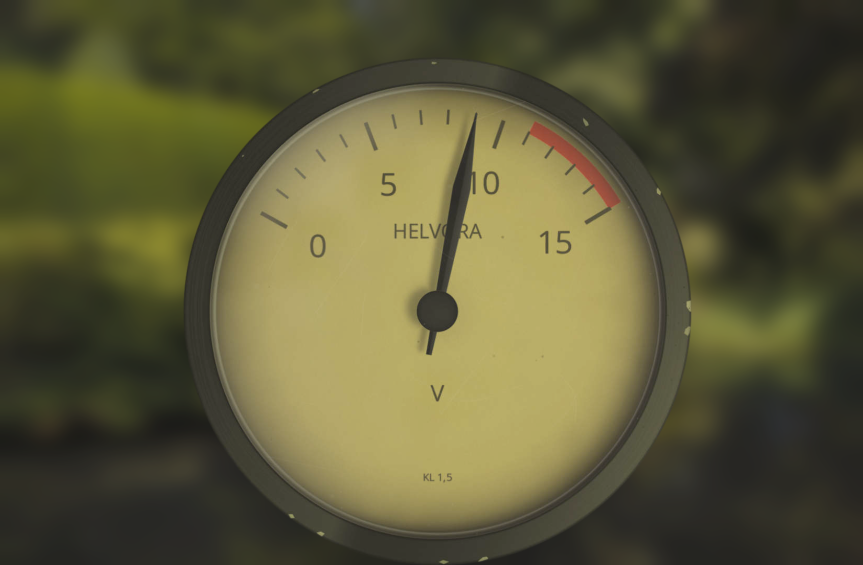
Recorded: value=9 unit=V
